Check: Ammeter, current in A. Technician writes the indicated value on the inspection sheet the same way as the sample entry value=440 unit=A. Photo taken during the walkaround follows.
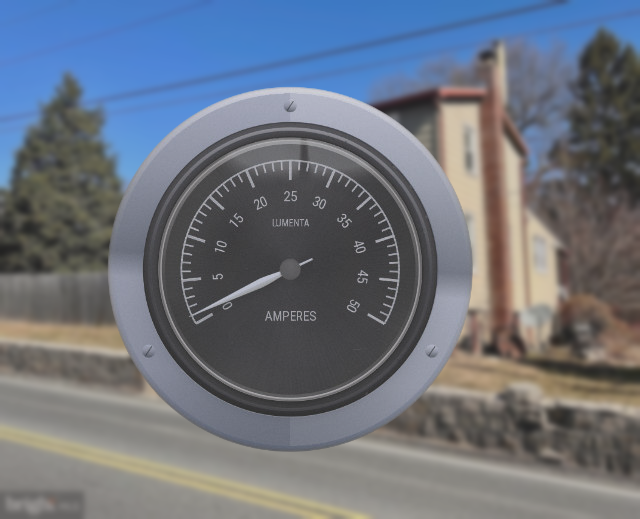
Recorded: value=1 unit=A
